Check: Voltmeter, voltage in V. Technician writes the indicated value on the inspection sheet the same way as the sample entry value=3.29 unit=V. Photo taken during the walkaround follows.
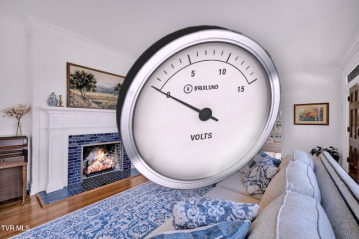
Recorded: value=0 unit=V
